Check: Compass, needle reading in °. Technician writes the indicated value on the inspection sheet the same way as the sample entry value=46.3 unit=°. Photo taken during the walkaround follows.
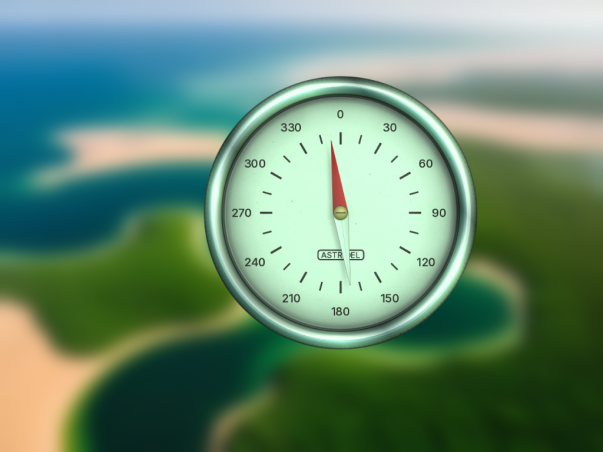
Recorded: value=352.5 unit=°
